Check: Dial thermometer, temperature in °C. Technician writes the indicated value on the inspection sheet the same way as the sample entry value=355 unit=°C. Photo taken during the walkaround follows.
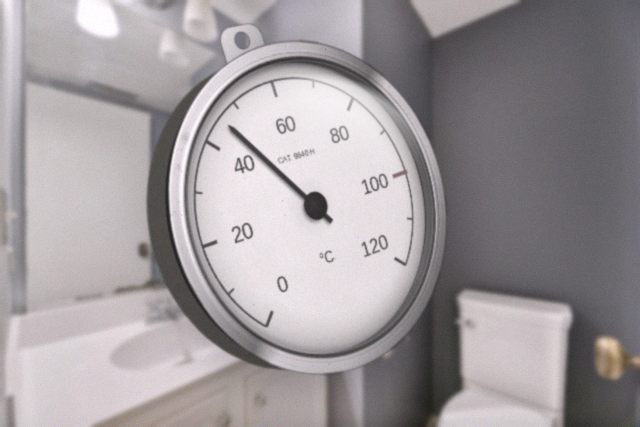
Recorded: value=45 unit=°C
